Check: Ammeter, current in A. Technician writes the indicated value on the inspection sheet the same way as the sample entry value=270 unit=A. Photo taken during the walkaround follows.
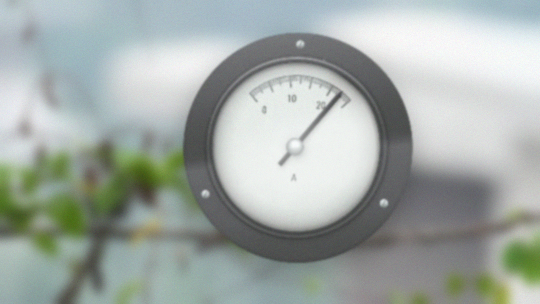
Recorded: value=22.5 unit=A
